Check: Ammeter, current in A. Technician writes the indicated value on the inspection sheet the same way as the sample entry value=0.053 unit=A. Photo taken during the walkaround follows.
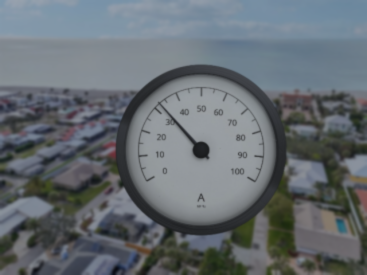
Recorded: value=32.5 unit=A
